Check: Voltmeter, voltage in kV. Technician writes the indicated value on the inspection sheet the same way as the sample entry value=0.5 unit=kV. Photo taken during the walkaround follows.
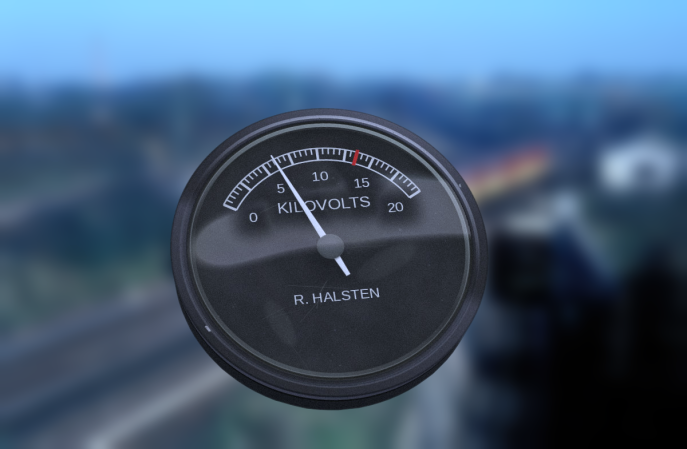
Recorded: value=6 unit=kV
